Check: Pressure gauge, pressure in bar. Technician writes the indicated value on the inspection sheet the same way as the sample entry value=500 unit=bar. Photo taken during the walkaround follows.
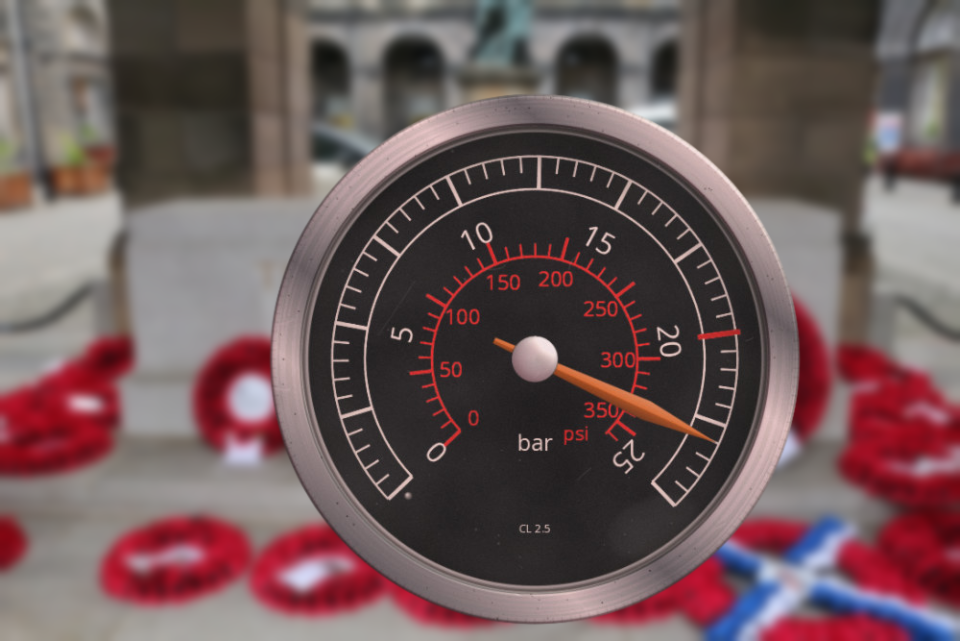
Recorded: value=23 unit=bar
